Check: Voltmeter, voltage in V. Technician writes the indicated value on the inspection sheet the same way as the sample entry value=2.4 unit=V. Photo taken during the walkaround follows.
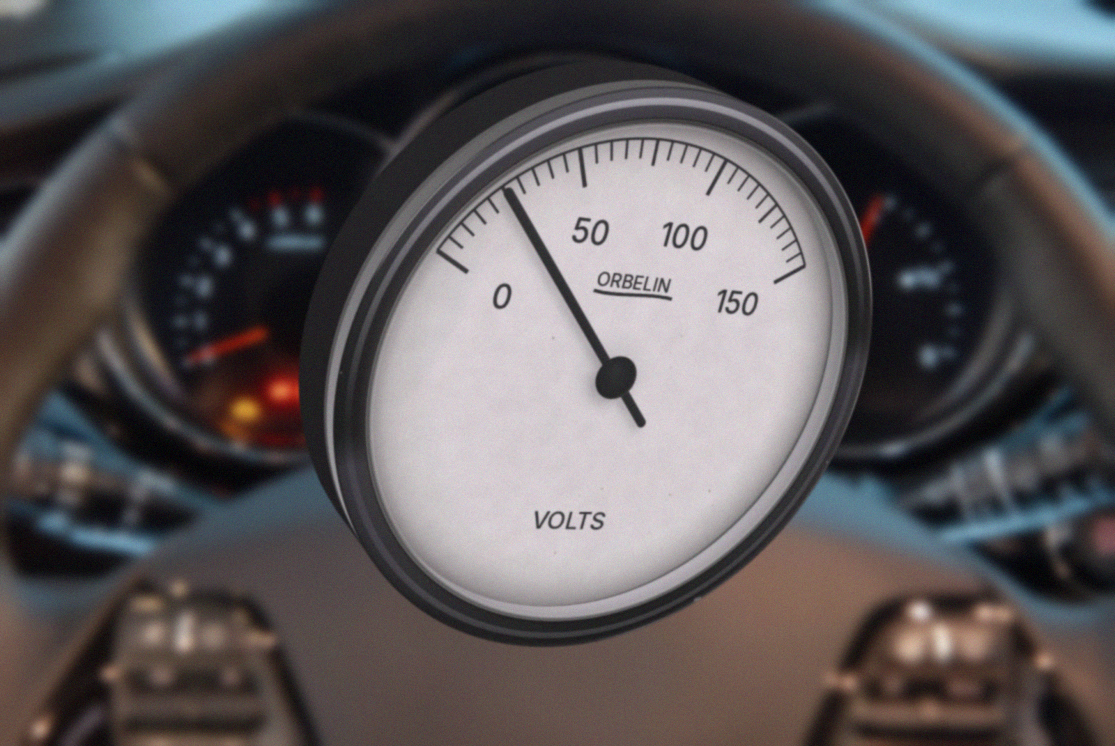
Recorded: value=25 unit=V
